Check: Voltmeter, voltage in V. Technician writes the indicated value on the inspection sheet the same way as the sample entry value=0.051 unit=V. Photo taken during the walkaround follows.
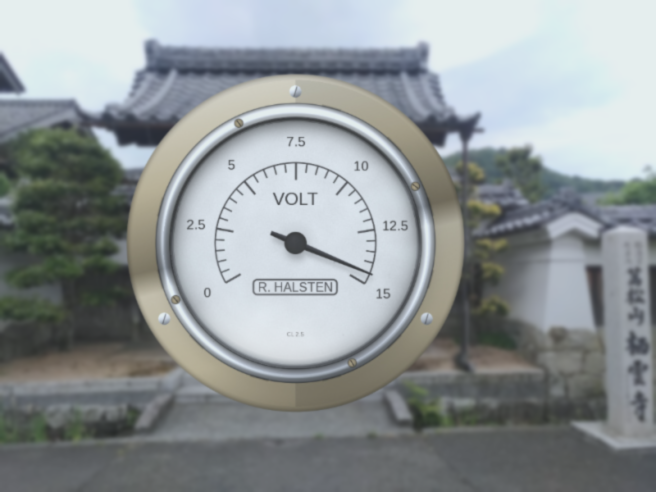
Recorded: value=14.5 unit=V
